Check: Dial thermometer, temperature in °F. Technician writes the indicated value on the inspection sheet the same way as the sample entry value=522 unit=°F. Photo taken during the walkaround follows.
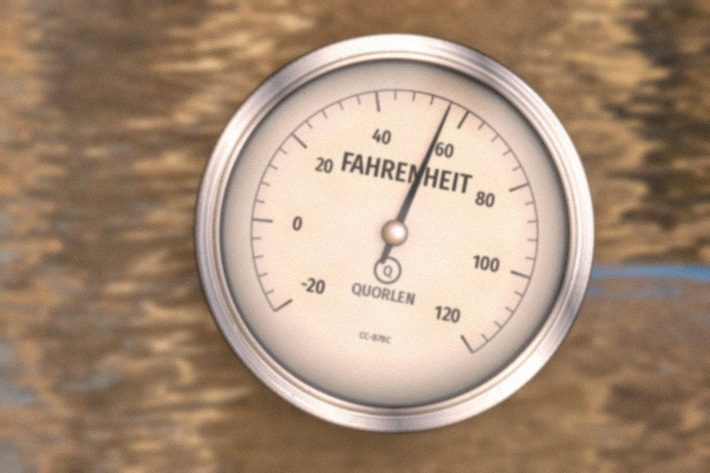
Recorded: value=56 unit=°F
